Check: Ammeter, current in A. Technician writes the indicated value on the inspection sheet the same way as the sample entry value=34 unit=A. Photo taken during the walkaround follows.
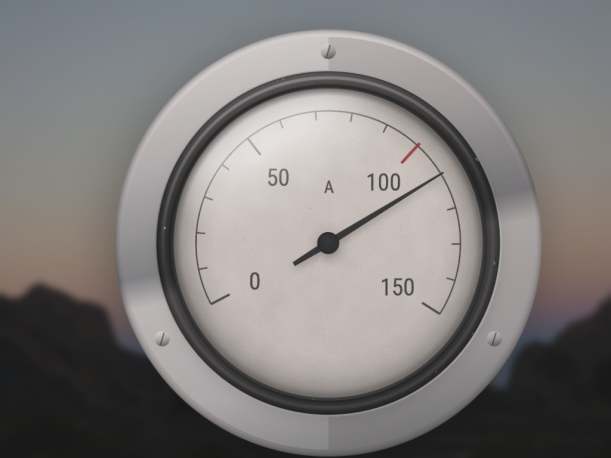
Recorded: value=110 unit=A
